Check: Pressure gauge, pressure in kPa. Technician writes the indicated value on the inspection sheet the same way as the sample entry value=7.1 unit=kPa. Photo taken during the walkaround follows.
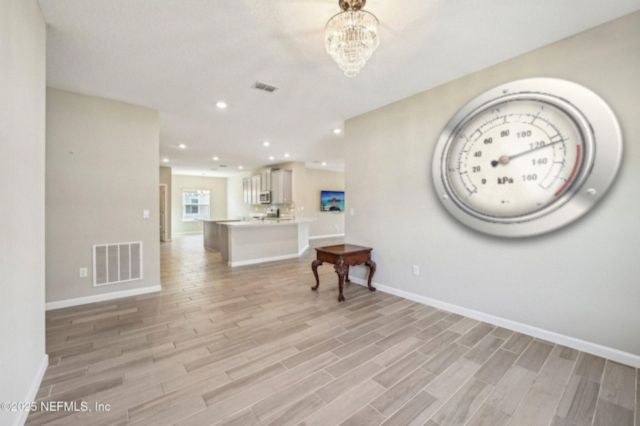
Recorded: value=125 unit=kPa
